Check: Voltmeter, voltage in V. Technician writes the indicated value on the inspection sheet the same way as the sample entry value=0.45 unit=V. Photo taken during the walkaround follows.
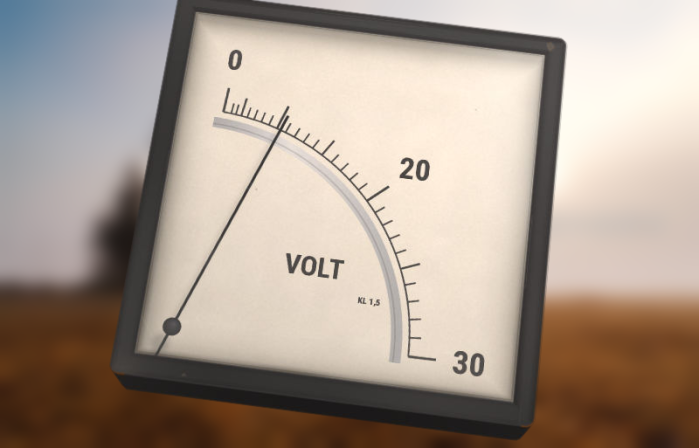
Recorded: value=10.5 unit=V
